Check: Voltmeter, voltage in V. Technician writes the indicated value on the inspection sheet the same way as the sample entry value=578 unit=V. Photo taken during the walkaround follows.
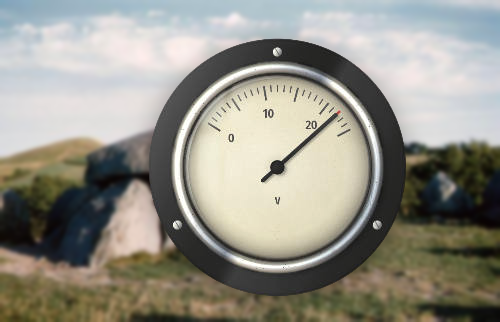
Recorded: value=22 unit=V
